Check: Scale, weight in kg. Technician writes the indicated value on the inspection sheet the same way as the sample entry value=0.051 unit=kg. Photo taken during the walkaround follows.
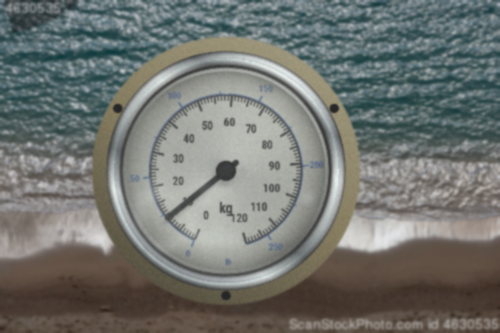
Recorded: value=10 unit=kg
